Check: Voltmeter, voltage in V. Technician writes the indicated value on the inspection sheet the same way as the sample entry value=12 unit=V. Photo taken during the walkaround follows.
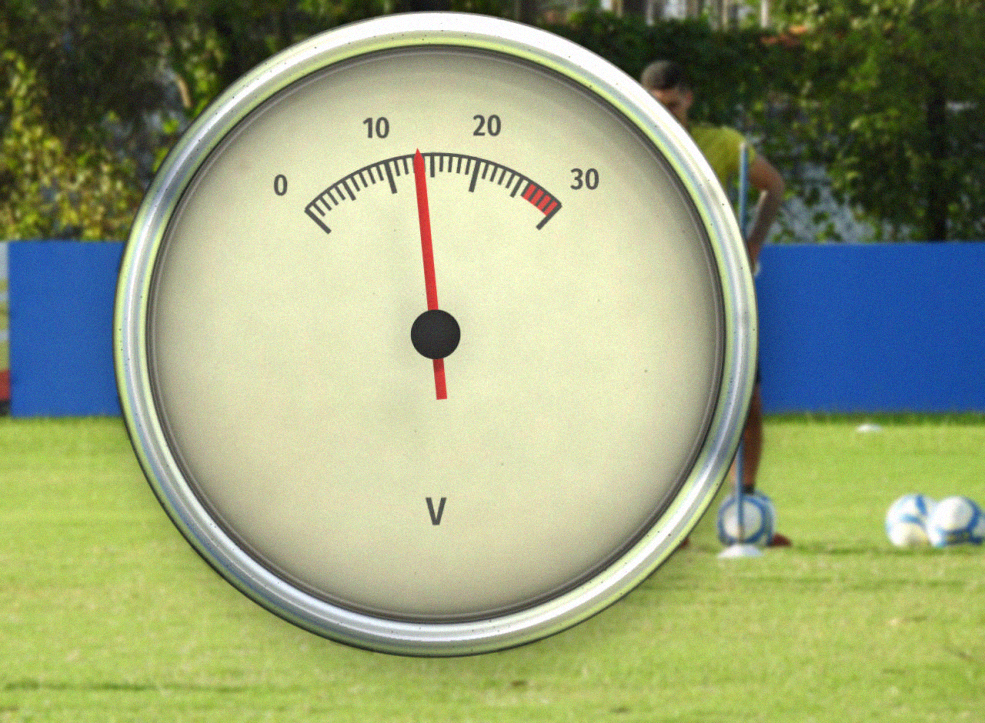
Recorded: value=13.5 unit=V
